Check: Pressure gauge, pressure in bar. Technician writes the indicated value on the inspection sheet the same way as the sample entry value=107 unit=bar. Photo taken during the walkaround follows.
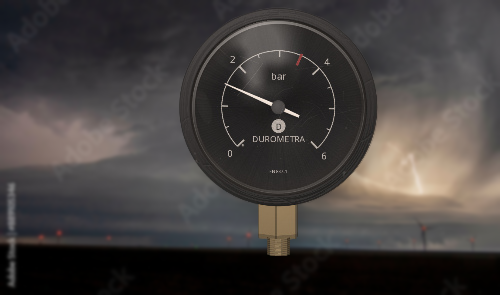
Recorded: value=1.5 unit=bar
